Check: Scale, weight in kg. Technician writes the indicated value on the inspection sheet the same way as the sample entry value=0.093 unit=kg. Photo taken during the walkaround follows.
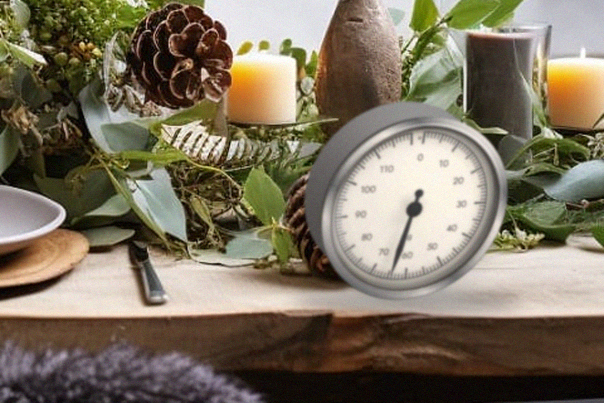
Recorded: value=65 unit=kg
